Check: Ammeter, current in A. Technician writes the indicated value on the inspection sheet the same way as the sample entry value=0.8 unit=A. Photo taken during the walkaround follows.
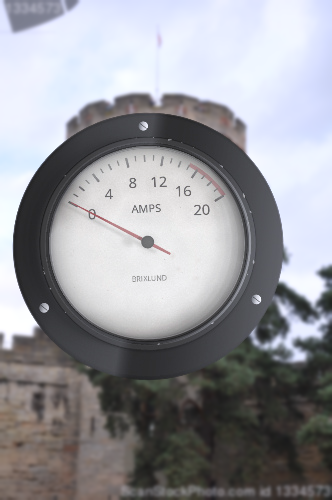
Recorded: value=0 unit=A
